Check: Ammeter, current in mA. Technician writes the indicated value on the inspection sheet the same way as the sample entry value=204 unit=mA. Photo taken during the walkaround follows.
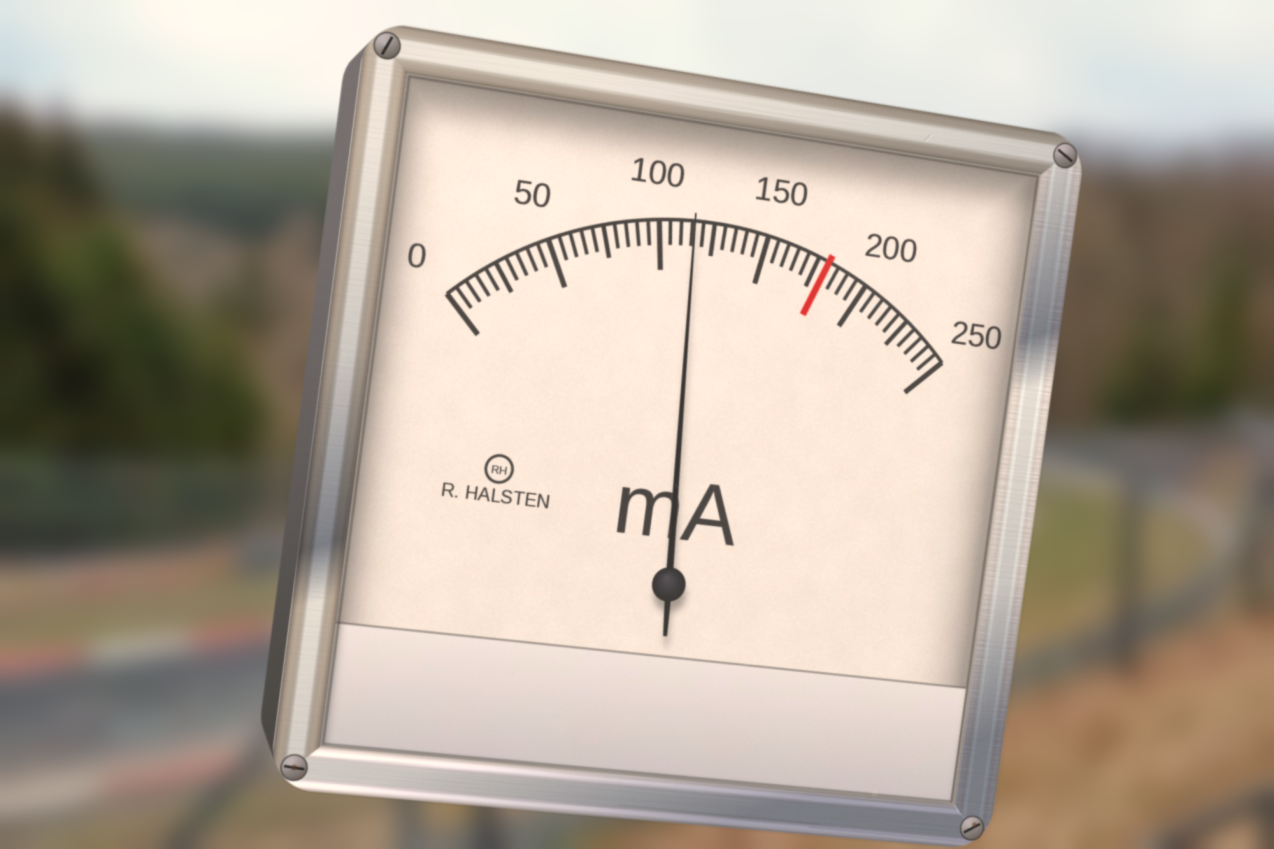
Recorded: value=115 unit=mA
